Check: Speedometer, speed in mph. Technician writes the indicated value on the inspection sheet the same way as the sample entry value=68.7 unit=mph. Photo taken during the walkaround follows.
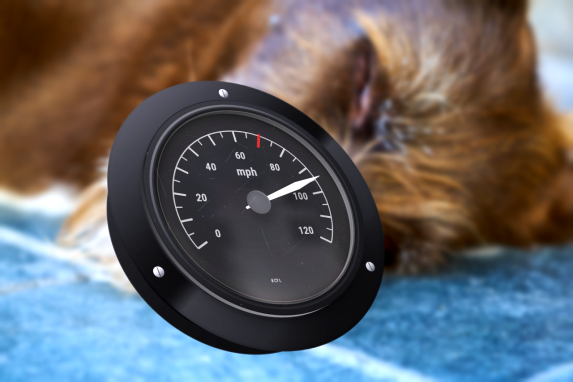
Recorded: value=95 unit=mph
